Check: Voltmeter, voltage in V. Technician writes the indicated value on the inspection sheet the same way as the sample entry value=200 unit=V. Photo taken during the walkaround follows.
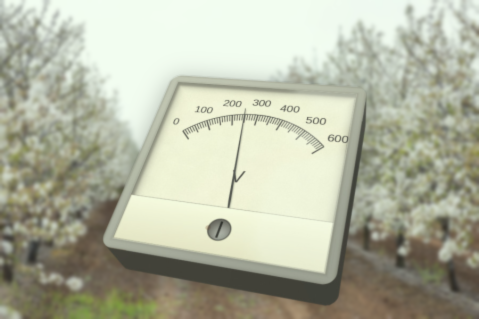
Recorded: value=250 unit=V
